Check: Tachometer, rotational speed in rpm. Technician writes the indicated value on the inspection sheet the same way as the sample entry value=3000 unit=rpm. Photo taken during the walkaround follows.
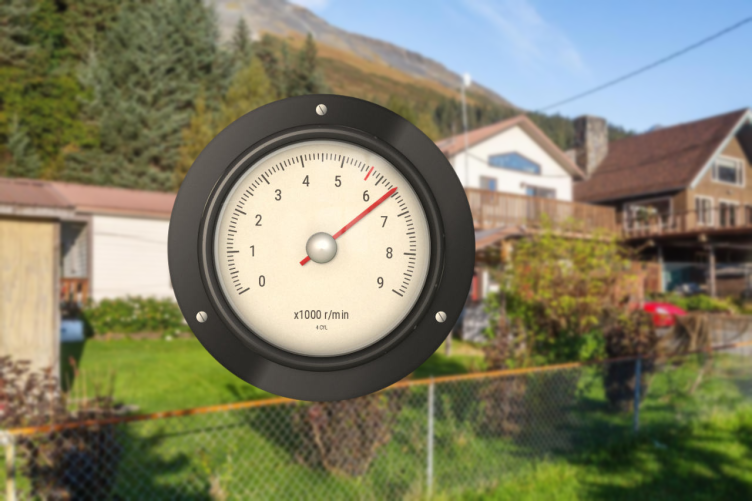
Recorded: value=6400 unit=rpm
